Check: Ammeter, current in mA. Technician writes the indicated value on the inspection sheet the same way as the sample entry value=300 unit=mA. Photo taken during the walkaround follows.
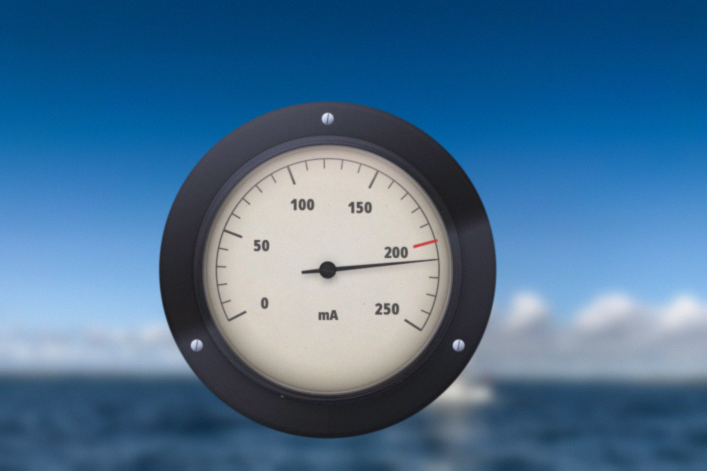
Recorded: value=210 unit=mA
